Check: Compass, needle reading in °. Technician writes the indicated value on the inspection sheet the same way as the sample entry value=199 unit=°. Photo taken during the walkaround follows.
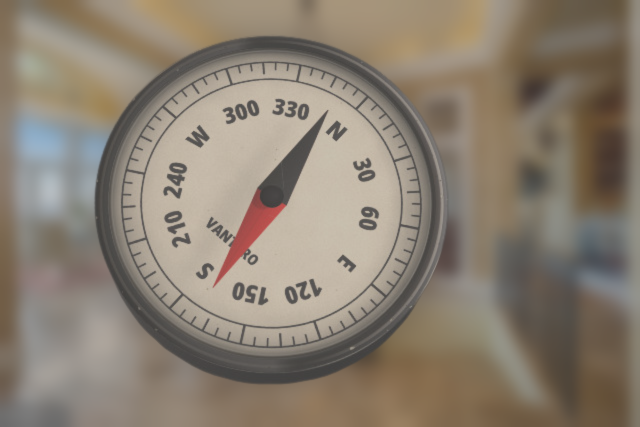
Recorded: value=170 unit=°
